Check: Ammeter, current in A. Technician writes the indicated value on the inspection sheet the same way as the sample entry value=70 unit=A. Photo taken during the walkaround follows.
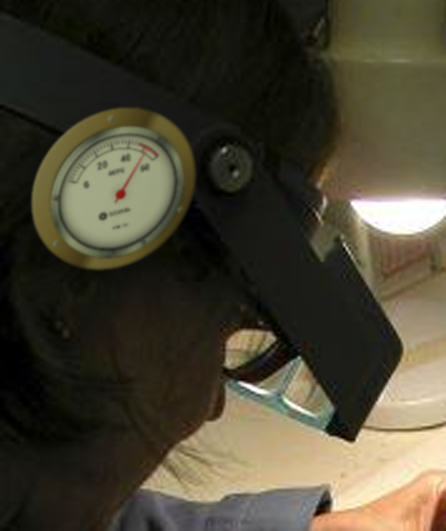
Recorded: value=50 unit=A
